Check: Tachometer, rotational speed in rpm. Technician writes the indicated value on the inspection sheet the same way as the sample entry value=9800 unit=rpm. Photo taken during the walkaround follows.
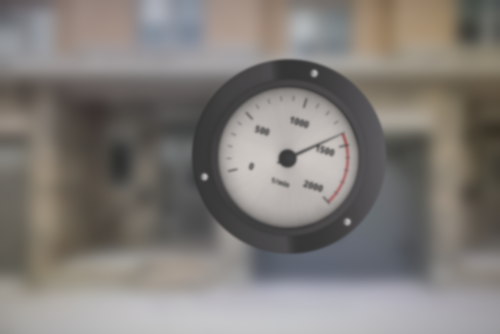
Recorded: value=1400 unit=rpm
